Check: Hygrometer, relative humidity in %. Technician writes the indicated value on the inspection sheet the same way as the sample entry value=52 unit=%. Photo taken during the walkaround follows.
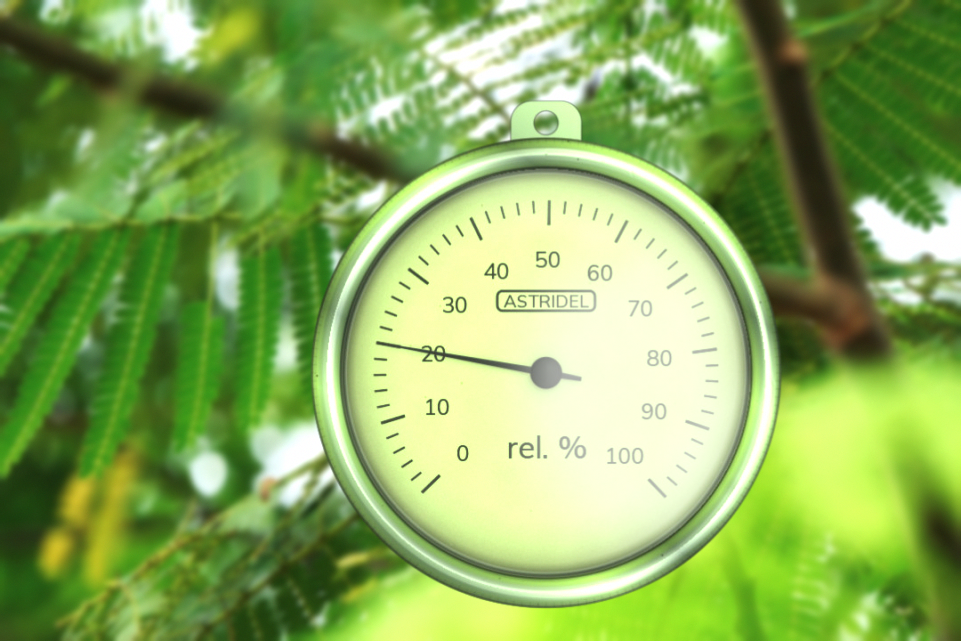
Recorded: value=20 unit=%
